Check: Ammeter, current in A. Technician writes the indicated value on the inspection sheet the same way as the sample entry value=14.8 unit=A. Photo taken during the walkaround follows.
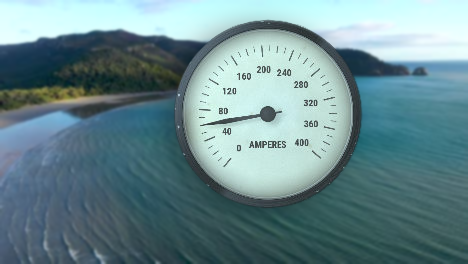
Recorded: value=60 unit=A
